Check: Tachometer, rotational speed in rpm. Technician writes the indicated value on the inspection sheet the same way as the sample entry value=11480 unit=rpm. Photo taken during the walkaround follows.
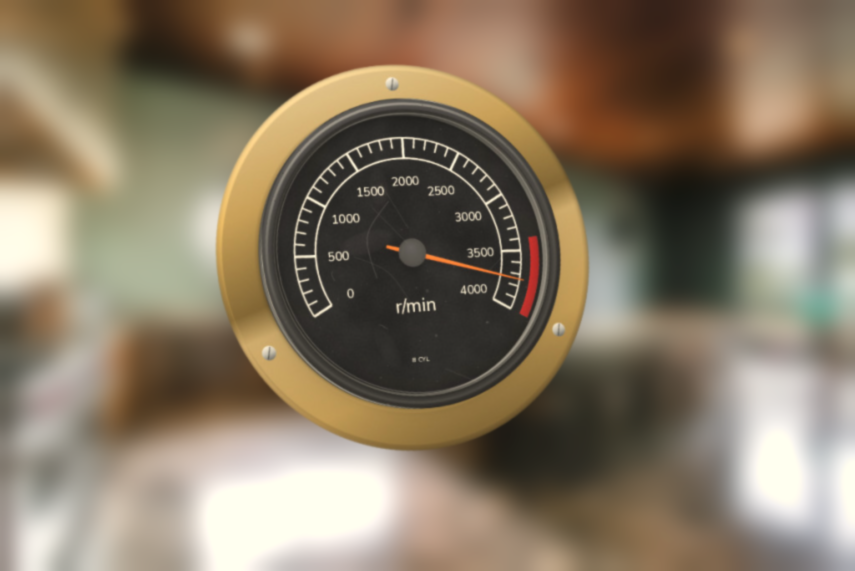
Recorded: value=3750 unit=rpm
